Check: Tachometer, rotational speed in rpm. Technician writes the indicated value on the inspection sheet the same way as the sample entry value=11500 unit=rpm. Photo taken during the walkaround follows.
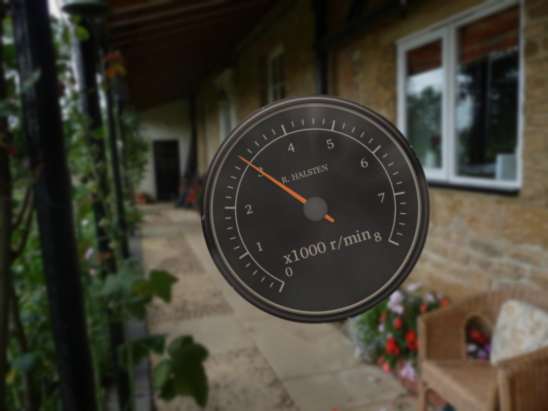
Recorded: value=3000 unit=rpm
